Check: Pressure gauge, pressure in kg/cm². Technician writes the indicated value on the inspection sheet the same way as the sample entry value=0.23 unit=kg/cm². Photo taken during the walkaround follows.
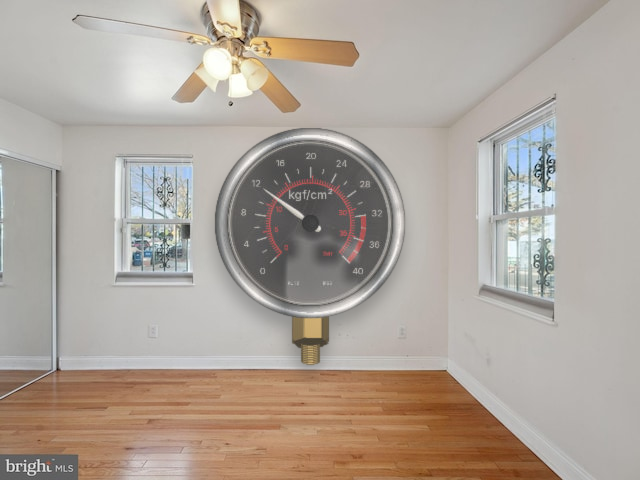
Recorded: value=12 unit=kg/cm²
